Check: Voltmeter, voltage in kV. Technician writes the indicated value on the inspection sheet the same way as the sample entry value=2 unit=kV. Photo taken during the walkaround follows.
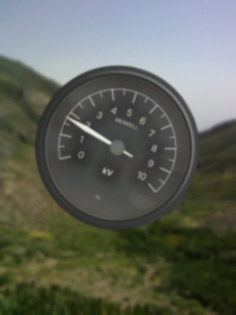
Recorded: value=1.75 unit=kV
